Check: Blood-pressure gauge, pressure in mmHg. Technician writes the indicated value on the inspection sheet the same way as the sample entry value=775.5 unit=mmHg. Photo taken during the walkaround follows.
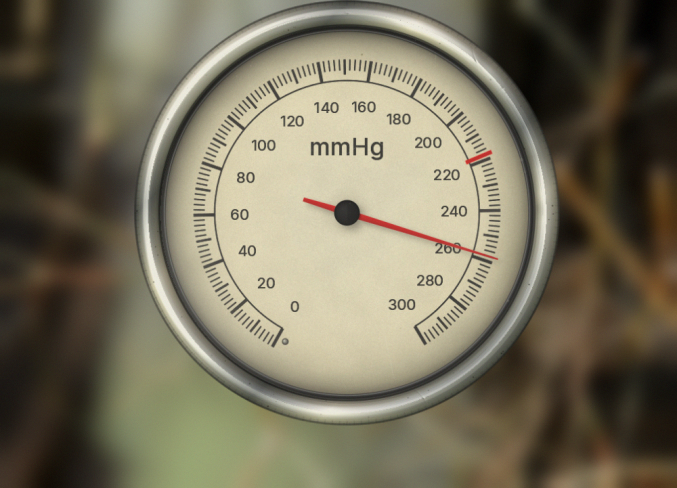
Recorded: value=258 unit=mmHg
